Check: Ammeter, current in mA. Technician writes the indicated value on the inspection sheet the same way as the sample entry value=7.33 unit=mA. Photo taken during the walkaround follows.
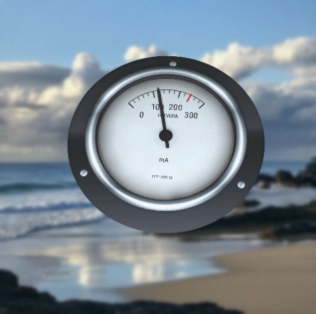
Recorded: value=120 unit=mA
